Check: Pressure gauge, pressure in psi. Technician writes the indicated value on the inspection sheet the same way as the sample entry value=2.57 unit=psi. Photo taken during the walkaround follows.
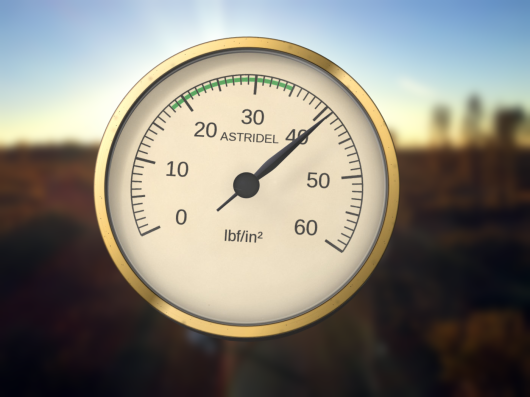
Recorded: value=41 unit=psi
